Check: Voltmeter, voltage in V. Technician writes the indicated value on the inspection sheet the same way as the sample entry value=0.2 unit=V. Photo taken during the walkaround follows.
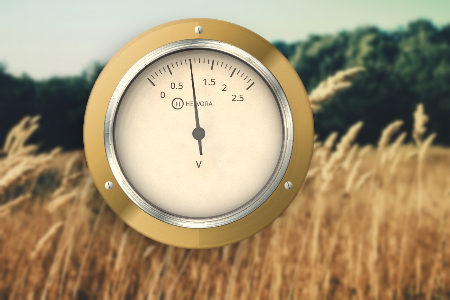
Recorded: value=1 unit=V
